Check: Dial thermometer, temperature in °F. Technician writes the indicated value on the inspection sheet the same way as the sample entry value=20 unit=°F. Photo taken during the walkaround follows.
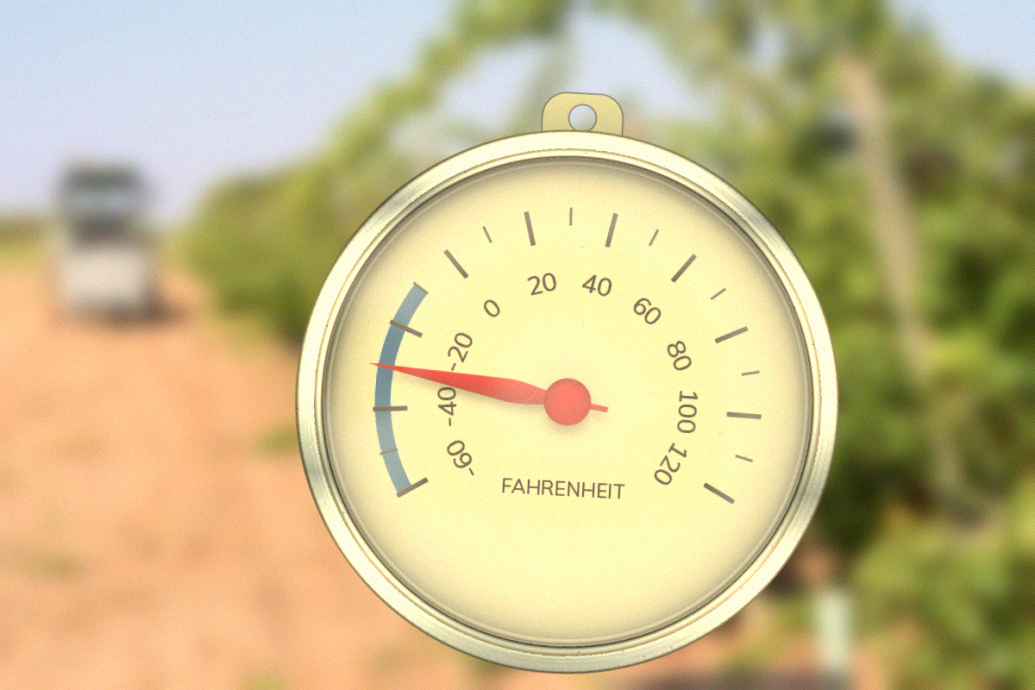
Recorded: value=-30 unit=°F
